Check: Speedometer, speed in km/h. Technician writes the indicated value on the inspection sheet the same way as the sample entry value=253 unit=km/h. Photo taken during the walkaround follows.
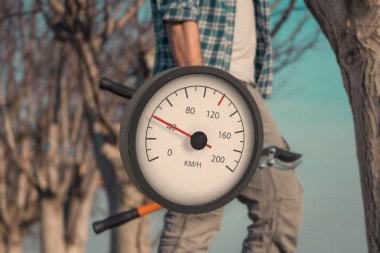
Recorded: value=40 unit=km/h
